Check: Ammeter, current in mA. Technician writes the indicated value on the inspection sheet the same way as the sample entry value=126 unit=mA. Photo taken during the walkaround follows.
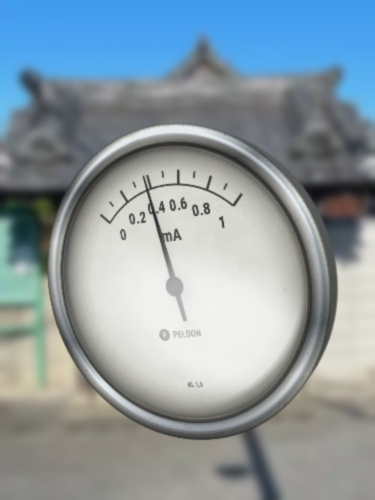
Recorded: value=0.4 unit=mA
